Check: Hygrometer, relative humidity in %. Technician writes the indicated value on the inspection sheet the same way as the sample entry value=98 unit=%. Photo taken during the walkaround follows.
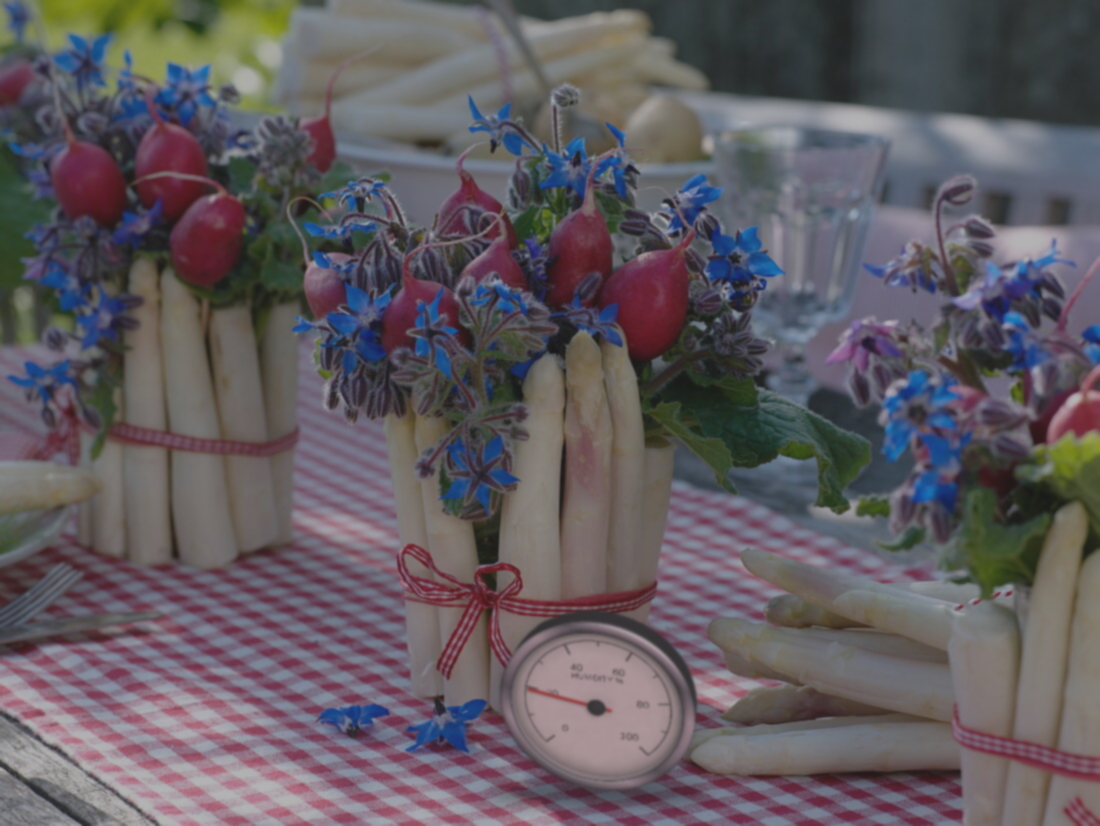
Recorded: value=20 unit=%
